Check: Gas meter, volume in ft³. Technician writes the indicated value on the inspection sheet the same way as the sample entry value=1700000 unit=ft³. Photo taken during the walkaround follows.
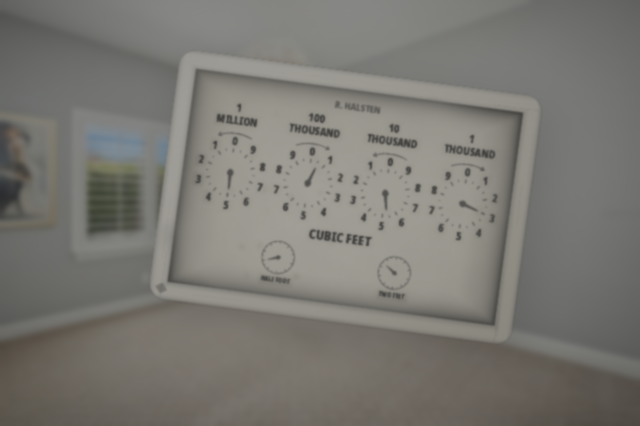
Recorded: value=505300 unit=ft³
